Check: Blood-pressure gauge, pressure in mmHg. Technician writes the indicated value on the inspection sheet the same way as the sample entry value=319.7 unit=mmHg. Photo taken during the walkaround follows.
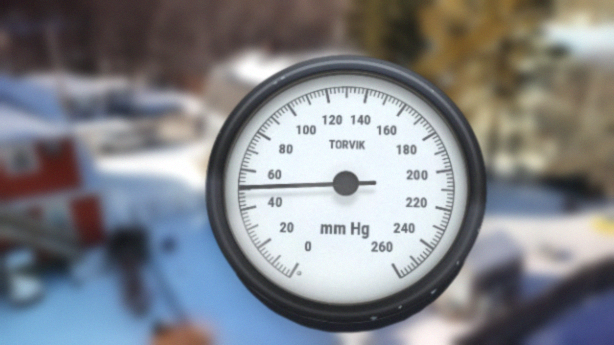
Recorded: value=50 unit=mmHg
